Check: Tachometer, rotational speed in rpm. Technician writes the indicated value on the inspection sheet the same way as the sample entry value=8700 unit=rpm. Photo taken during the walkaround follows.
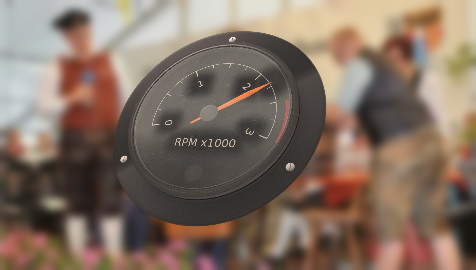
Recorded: value=2250 unit=rpm
